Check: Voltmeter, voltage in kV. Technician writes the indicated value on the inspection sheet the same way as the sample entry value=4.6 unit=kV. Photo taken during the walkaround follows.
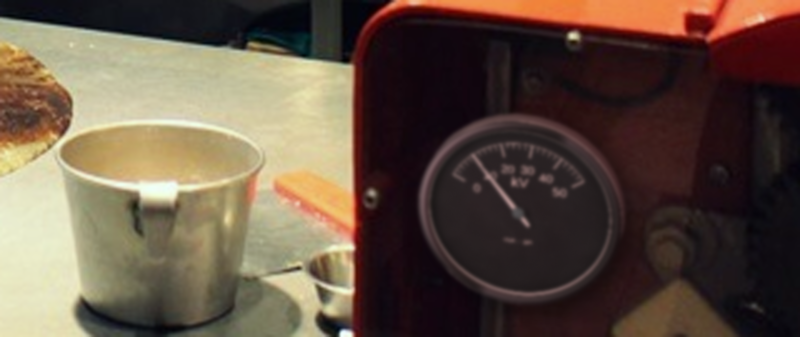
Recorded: value=10 unit=kV
